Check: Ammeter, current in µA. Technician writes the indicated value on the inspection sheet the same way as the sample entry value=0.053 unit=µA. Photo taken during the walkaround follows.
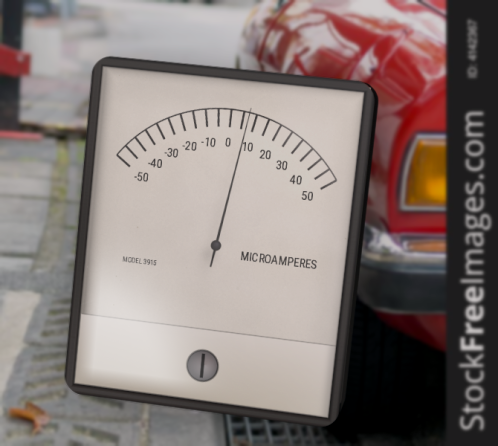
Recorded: value=7.5 unit=µA
